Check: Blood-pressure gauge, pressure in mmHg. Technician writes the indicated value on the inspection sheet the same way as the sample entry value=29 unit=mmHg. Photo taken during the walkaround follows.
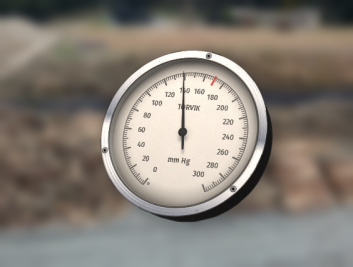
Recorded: value=140 unit=mmHg
